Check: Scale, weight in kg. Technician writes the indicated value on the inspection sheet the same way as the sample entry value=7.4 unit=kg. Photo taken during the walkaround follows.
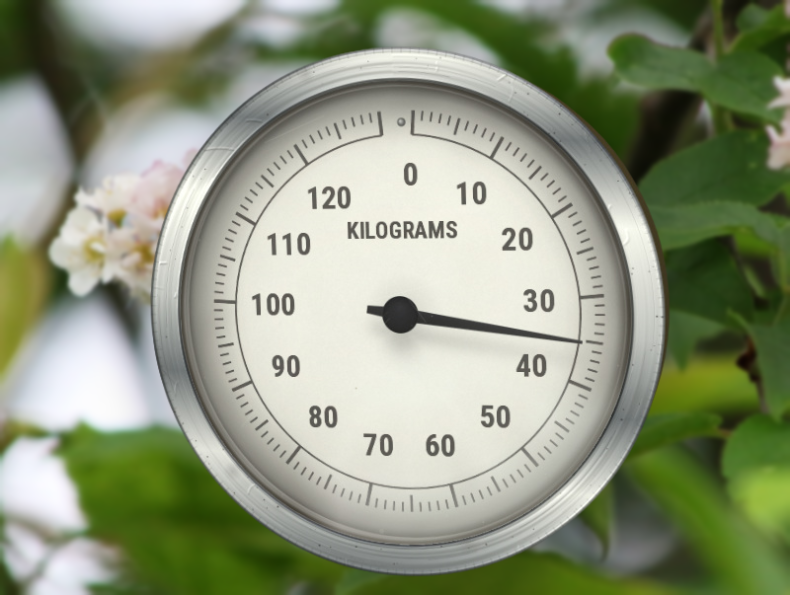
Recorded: value=35 unit=kg
